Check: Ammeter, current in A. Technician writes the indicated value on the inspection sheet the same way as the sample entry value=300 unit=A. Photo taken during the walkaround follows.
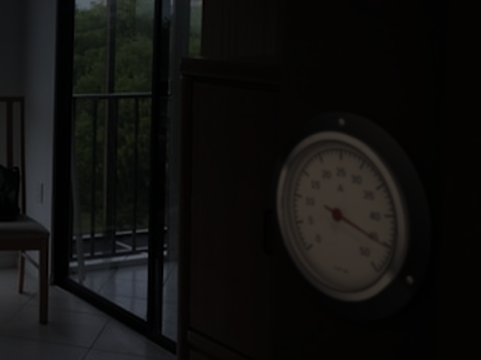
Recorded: value=45 unit=A
